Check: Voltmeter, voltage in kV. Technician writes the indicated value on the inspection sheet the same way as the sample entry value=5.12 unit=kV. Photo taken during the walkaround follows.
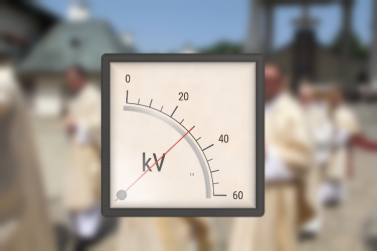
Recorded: value=30 unit=kV
